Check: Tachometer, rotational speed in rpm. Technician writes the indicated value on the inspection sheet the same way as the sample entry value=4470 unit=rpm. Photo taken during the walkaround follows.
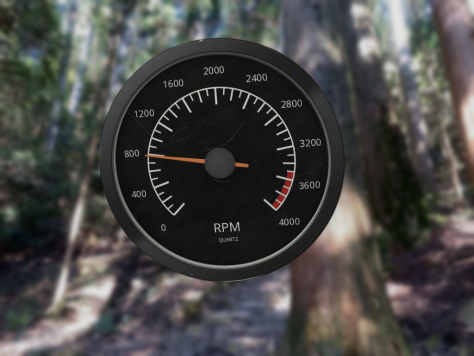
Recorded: value=800 unit=rpm
